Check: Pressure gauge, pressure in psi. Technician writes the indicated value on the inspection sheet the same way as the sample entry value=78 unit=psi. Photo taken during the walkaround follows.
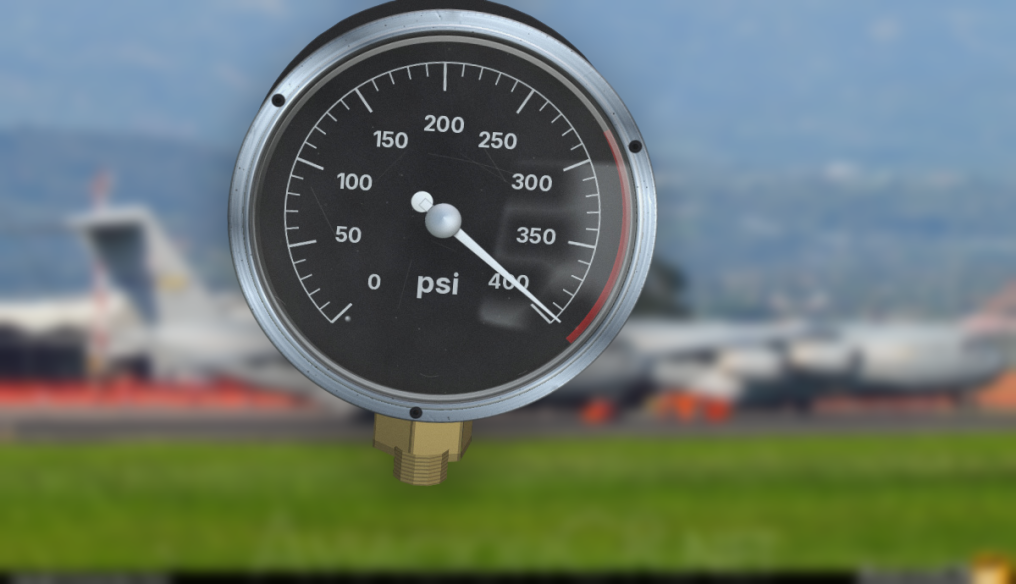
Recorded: value=395 unit=psi
